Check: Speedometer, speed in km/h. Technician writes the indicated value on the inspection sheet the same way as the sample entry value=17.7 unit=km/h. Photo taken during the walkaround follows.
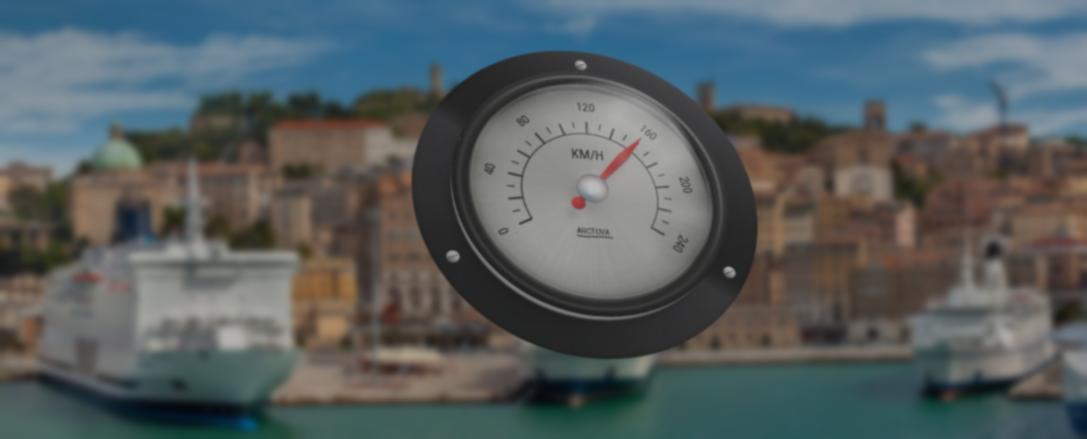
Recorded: value=160 unit=km/h
